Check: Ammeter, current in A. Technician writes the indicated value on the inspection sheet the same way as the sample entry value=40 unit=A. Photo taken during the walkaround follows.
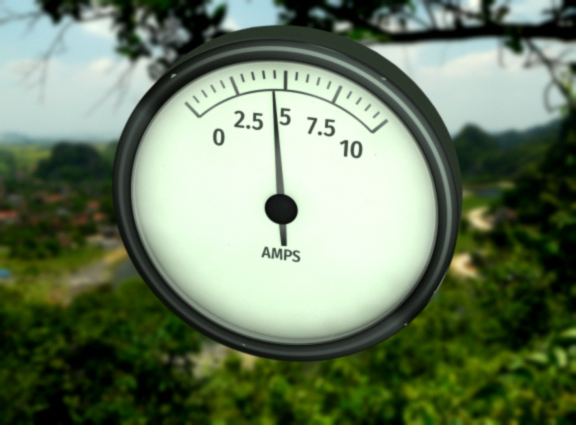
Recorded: value=4.5 unit=A
